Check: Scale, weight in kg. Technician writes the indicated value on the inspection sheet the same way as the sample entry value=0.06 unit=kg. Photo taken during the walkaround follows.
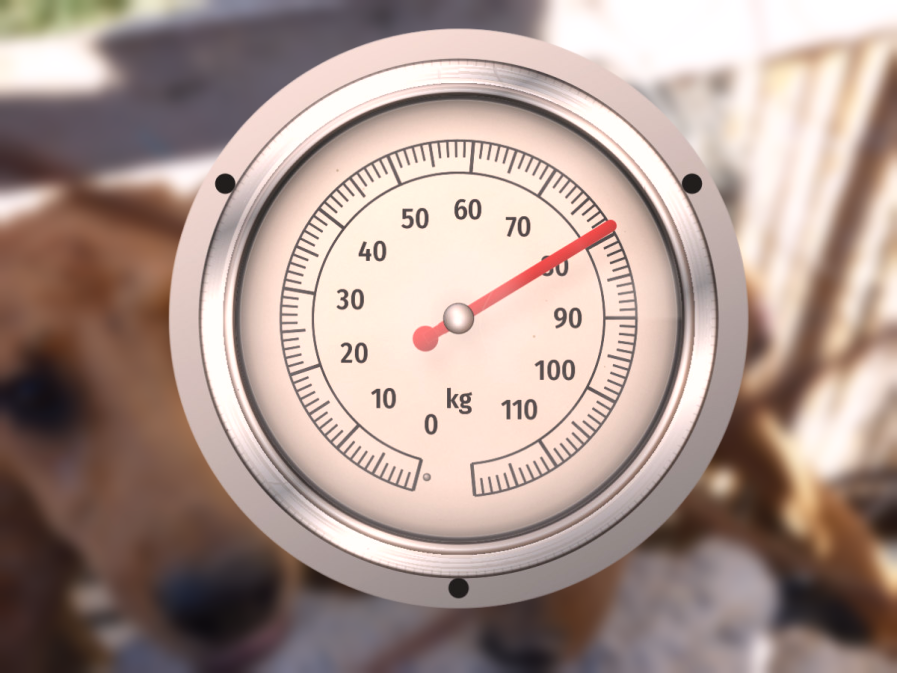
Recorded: value=79 unit=kg
